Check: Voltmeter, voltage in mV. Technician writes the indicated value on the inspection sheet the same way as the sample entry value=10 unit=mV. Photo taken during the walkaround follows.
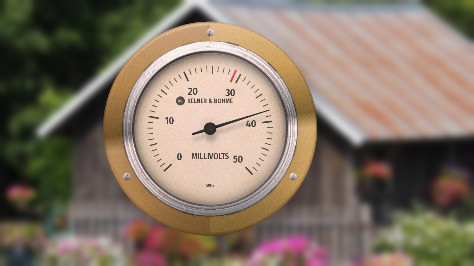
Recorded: value=38 unit=mV
